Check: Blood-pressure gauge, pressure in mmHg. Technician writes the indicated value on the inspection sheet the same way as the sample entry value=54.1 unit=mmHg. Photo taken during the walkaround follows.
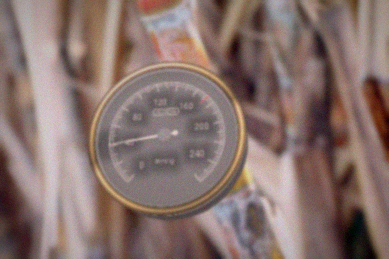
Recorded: value=40 unit=mmHg
